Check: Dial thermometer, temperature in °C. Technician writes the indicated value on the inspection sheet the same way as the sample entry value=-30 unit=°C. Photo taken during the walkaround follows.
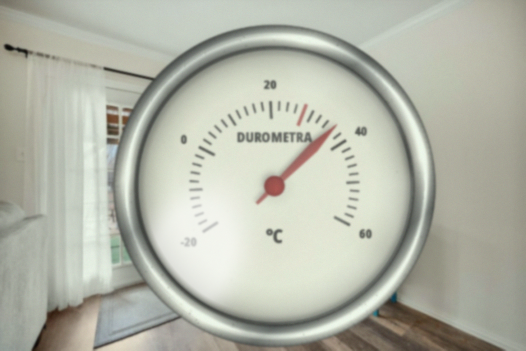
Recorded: value=36 unit=°C
